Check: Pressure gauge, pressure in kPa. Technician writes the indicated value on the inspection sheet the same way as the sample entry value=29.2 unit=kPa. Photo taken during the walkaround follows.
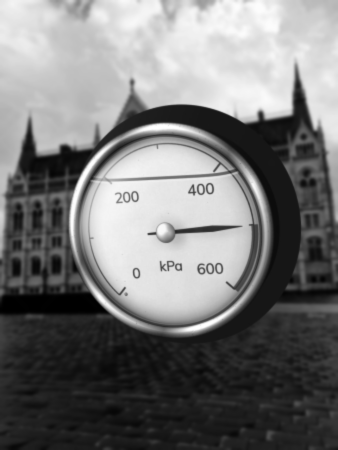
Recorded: value=500 unit=kPa
